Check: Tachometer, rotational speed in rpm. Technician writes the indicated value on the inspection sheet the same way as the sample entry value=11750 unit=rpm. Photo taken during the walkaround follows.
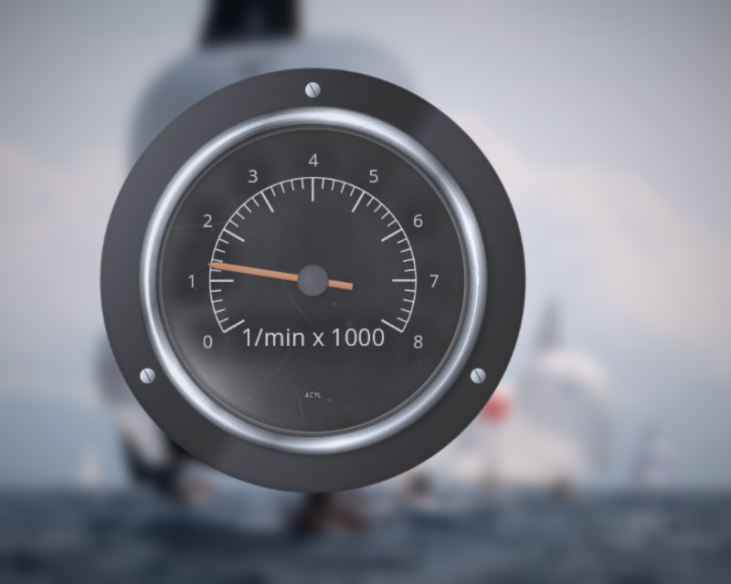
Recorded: value=1300 unit=rpm
